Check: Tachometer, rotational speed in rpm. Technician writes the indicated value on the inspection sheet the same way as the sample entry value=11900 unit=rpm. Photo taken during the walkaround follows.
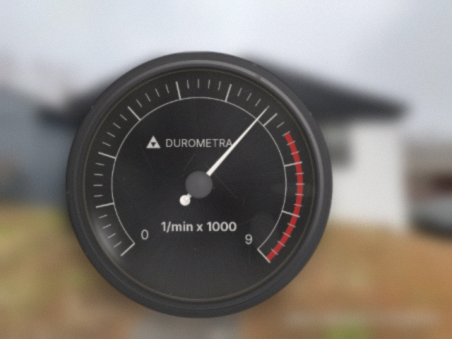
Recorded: value=5800 unit=rpm
